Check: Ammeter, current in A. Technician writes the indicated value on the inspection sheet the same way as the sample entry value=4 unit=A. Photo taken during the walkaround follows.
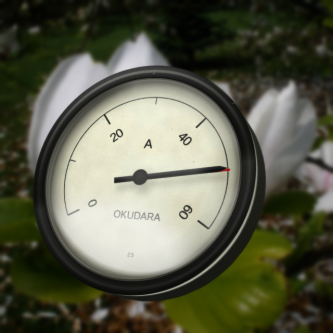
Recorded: value=50 unit=A
